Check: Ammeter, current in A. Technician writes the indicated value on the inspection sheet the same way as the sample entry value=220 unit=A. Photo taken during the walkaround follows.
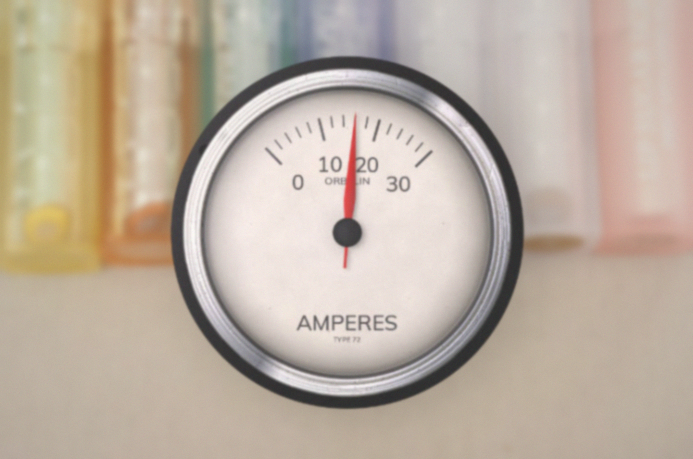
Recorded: value=16 unit=A
